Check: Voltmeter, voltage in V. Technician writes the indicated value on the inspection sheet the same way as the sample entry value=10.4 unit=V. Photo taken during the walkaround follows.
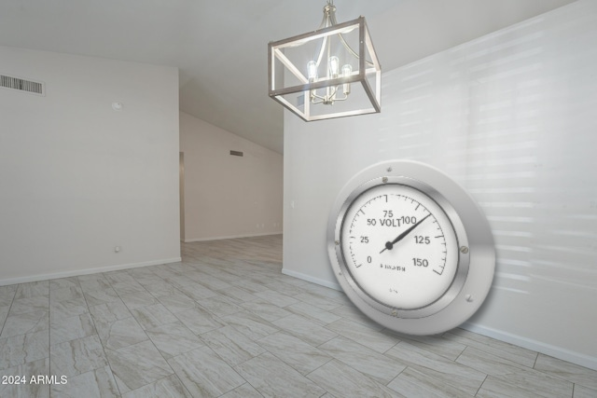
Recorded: value=110 unit=V
